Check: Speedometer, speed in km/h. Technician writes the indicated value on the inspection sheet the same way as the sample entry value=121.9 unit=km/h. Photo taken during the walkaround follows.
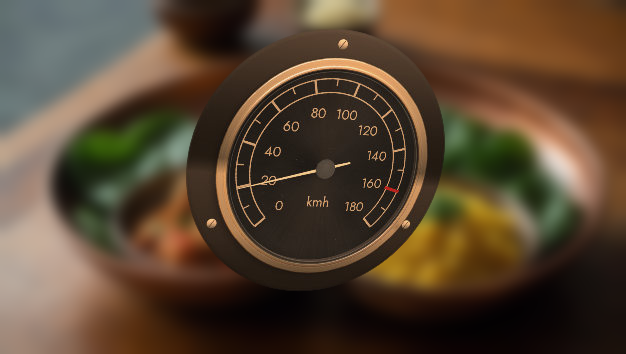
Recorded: value=20 unit=km/h
